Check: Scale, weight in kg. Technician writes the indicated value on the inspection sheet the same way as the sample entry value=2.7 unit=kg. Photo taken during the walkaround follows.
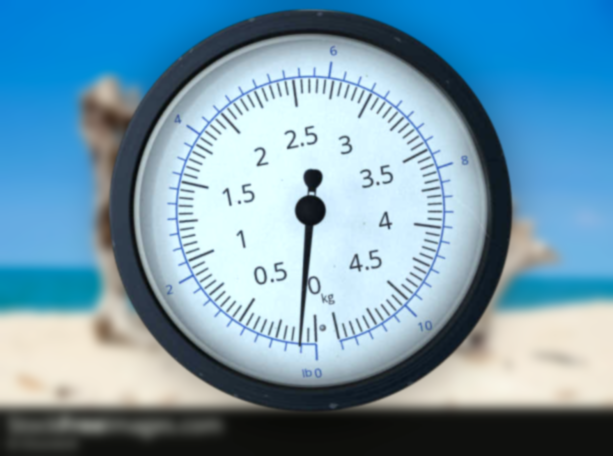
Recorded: value=0.1 unit=kg
